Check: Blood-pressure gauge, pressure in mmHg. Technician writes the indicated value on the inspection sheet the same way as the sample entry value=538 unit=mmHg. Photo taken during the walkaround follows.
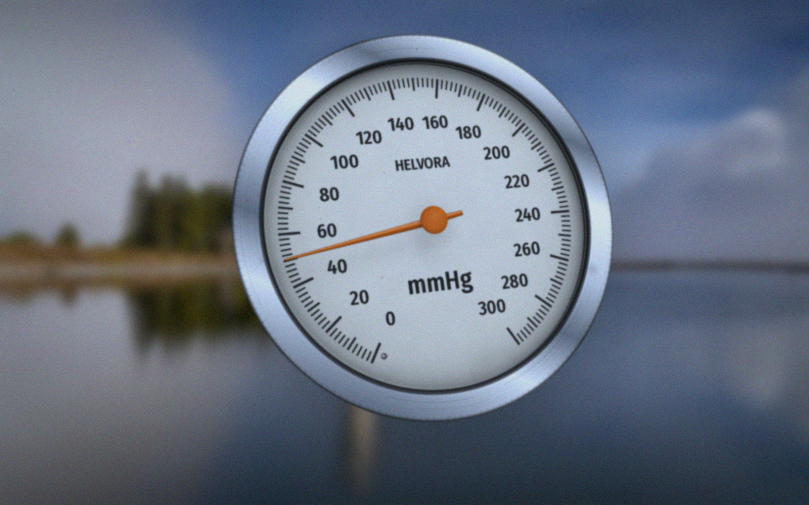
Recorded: value=50 unit=mmHg
